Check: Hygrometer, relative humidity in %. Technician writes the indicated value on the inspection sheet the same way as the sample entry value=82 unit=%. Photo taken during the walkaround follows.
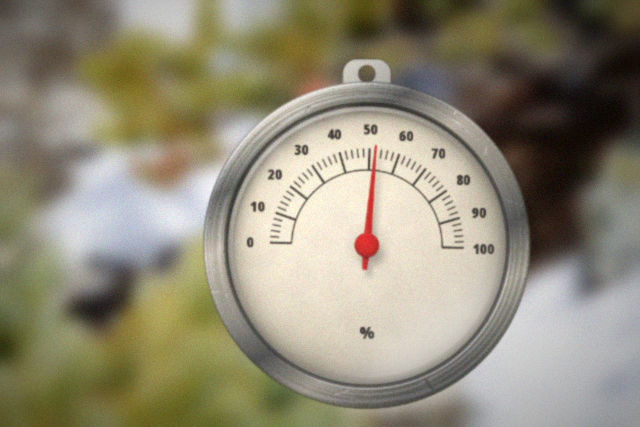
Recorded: value=52 unit=%
